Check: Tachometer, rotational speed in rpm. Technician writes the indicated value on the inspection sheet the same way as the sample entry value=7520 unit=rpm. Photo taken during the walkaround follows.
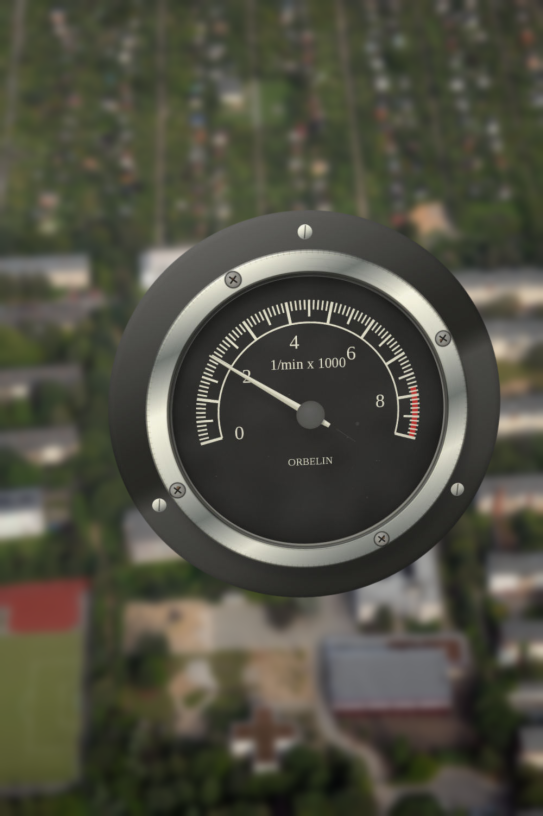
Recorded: value=2000 unit=rpm
